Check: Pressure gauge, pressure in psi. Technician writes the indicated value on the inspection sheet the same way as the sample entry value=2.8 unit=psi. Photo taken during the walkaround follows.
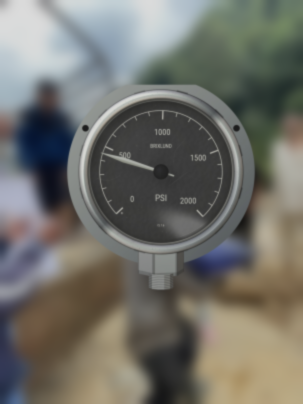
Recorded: value=450 unit=psi
